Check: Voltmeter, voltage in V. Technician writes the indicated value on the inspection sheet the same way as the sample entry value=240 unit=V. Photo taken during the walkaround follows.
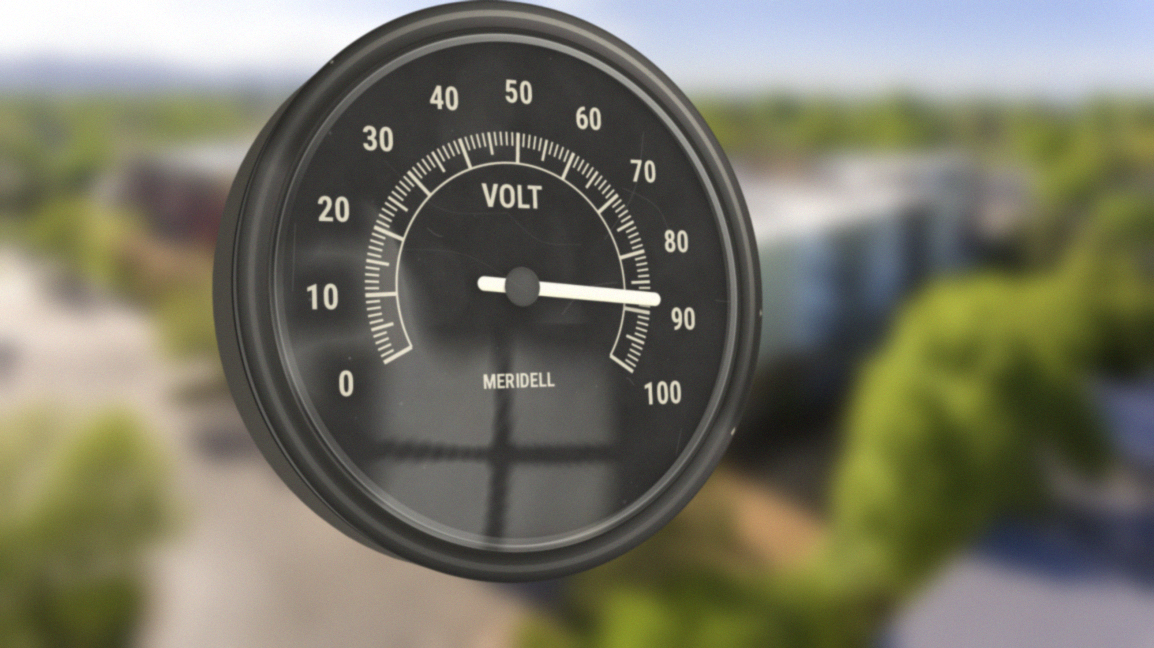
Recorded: value=88 unit=V
